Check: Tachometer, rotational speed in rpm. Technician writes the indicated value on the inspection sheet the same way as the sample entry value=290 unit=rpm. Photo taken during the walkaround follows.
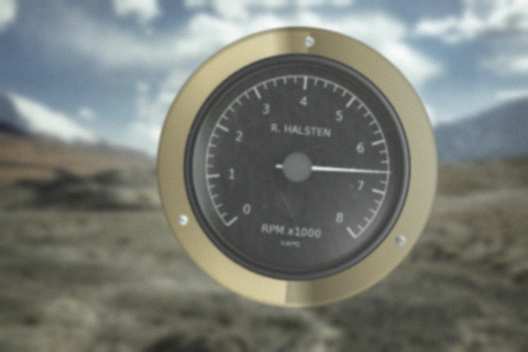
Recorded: value=6600 unit=rpm
